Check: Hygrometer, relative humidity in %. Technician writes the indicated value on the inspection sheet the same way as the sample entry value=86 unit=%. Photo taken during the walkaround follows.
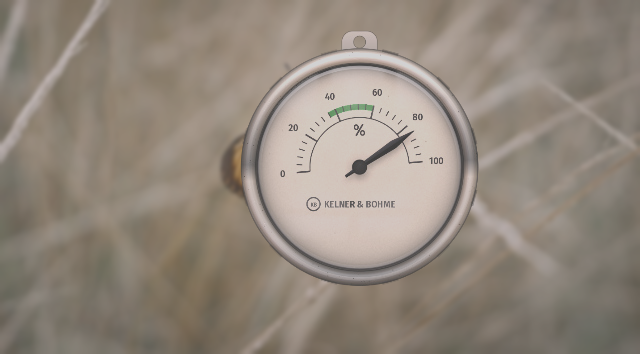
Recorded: value=84 unit=%
